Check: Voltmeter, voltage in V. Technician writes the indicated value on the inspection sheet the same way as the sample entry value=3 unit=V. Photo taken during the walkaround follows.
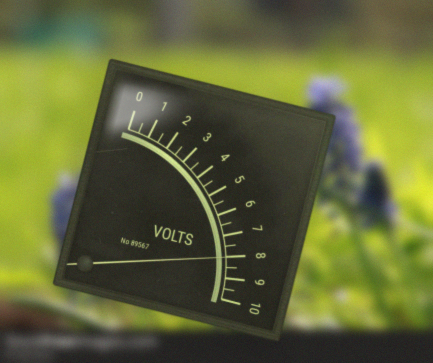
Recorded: value=8 unit=V
